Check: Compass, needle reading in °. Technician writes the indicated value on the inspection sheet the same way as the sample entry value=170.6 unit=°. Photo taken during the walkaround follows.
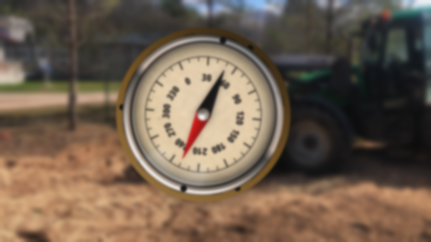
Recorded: value=230 unit=°
